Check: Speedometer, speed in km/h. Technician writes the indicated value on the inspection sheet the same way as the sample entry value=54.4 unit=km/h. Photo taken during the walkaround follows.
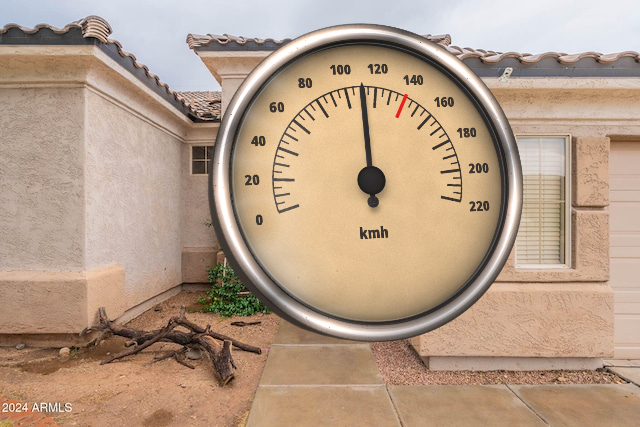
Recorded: value=110 unit=km/h
